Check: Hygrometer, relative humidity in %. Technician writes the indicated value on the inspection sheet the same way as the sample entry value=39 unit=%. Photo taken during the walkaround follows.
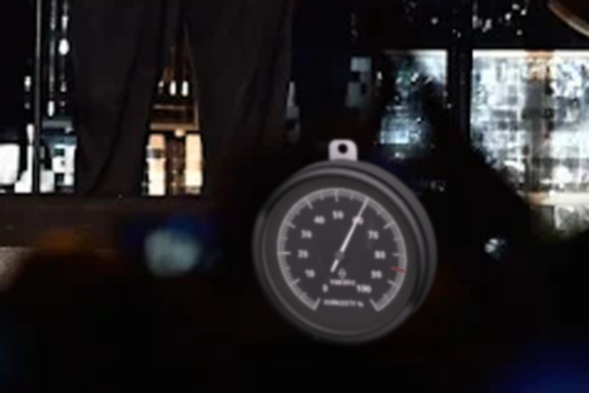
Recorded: value=60 unit=%
